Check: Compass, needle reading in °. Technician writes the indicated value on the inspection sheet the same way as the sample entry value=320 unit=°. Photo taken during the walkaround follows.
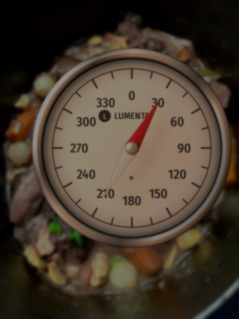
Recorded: value=30 unit=°
